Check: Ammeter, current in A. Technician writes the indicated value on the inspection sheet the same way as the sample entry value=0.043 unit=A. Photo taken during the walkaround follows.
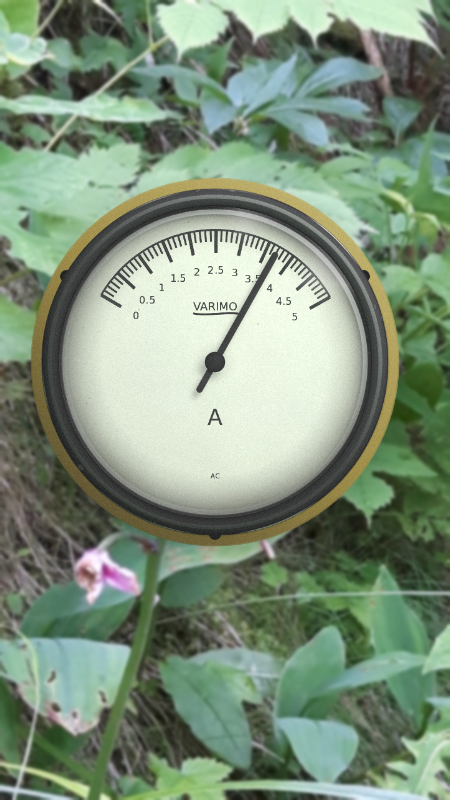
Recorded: value=3.7 unit=A
